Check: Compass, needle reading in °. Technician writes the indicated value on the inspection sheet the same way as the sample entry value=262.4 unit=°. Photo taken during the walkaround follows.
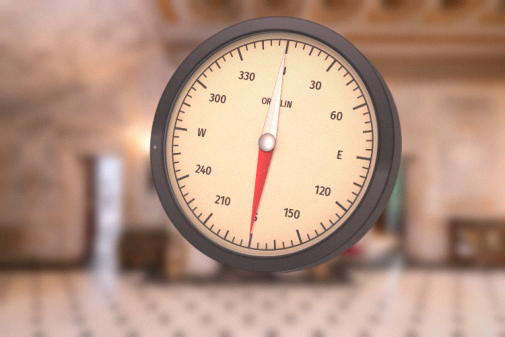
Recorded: value=180 unit=°
